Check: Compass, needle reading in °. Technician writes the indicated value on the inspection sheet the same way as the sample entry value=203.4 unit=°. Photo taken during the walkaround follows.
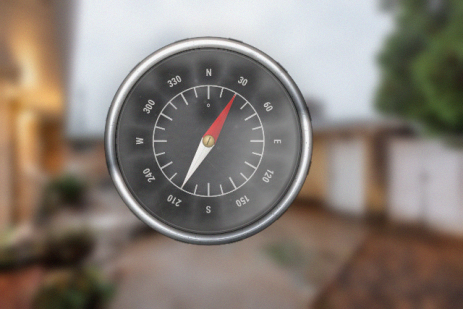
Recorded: value=30 unit=°
